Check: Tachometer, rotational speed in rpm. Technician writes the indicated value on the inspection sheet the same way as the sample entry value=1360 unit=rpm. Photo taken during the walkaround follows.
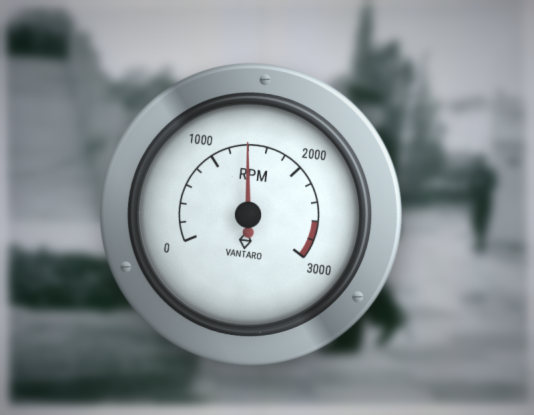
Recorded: value=1400 unit=rpm
